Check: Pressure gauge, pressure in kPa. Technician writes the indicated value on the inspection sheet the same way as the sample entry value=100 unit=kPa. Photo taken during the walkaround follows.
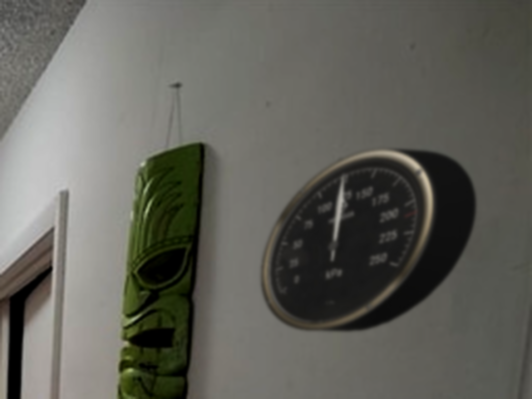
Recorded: value=125 unit=kPa
